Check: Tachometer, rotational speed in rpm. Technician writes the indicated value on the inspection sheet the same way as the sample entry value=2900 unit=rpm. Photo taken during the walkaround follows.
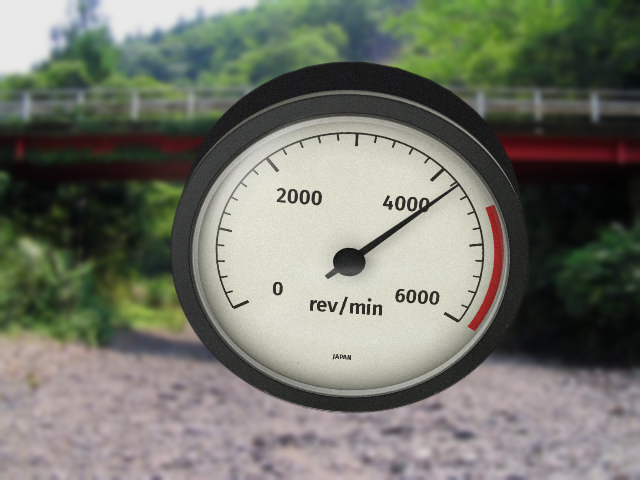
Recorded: value=4200 unit=rpm
